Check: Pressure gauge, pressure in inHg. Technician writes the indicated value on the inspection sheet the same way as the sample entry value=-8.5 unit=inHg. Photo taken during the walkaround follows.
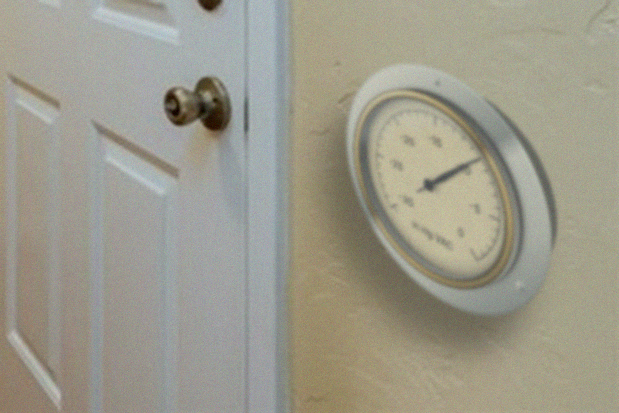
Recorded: value=-10 unit=inHg
